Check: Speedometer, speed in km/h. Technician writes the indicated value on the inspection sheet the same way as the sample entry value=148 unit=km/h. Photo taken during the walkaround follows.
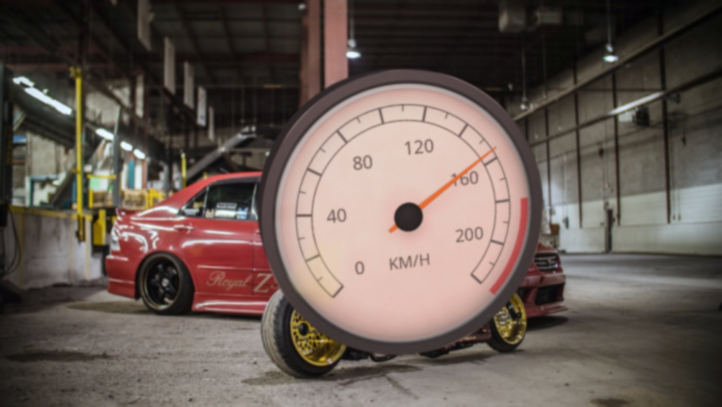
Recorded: value=155 unit=km/h
